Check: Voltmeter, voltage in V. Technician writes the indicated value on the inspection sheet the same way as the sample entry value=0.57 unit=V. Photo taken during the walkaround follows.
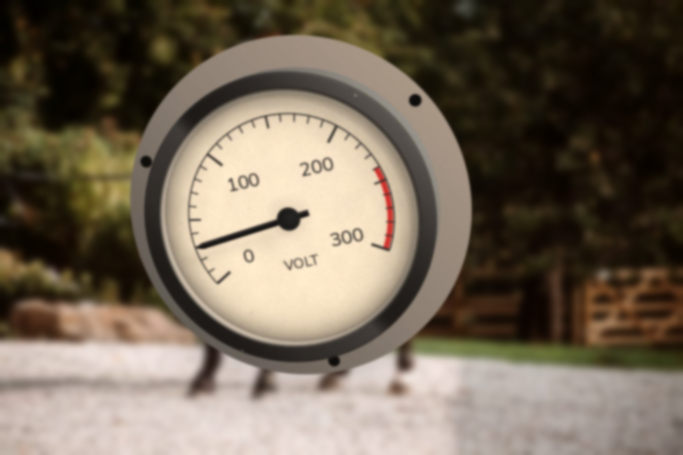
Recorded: value=30 unit=V
